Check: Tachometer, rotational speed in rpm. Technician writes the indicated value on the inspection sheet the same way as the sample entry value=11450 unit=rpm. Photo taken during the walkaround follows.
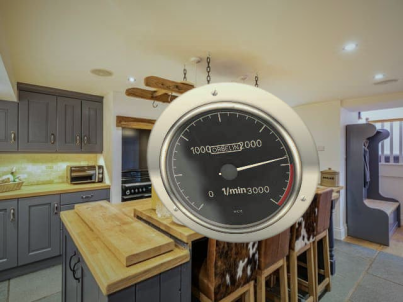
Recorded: value=2400 unit=rpm
